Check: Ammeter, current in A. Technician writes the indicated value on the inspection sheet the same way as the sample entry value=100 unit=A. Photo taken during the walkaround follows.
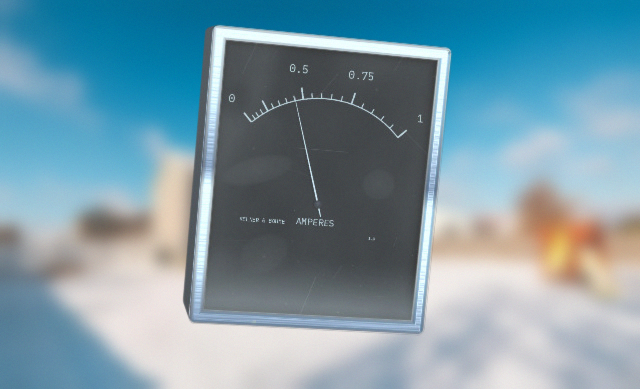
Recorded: value=0.45 unit=A
